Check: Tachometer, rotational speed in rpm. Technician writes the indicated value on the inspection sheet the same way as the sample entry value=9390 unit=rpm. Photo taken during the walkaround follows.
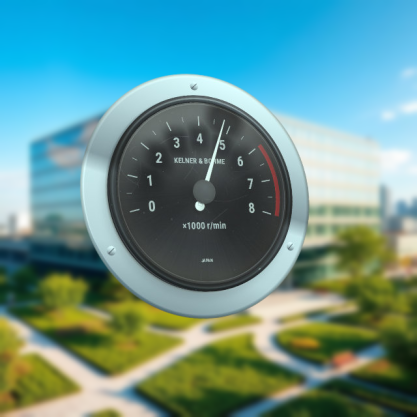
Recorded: value=4750 unit=rpm
